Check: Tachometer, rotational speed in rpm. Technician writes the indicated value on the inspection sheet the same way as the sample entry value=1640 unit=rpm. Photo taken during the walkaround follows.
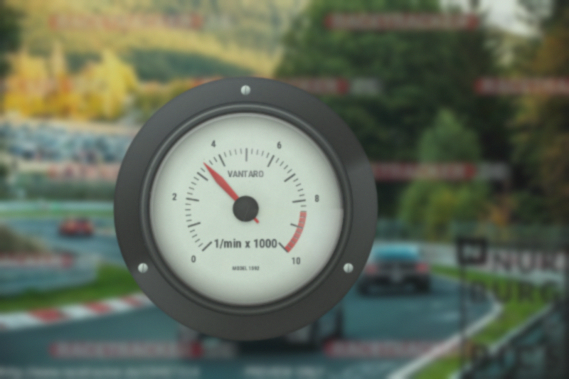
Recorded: value=3400 unit=rpm
